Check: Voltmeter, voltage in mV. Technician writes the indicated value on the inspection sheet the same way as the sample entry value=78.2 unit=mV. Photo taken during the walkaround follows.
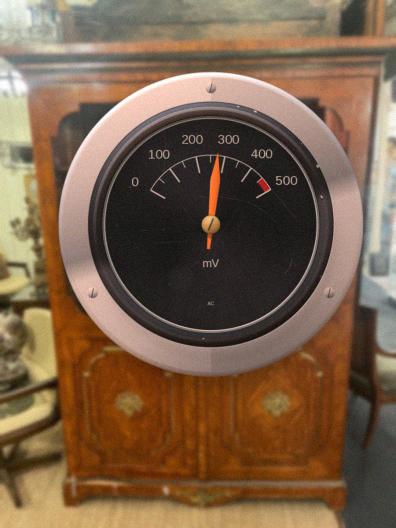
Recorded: value=275 unit=mV
